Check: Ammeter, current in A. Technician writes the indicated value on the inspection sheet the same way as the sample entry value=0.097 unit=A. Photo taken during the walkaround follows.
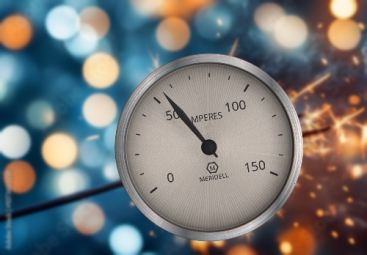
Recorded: value=55 unit=A
